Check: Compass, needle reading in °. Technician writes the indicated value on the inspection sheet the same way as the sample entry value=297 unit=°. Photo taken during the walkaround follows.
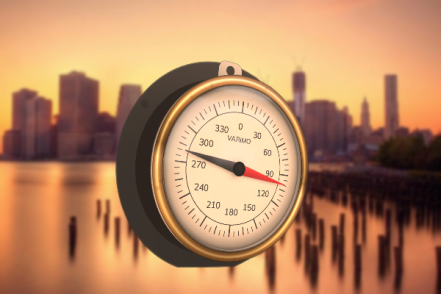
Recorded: value=100 unit=°
